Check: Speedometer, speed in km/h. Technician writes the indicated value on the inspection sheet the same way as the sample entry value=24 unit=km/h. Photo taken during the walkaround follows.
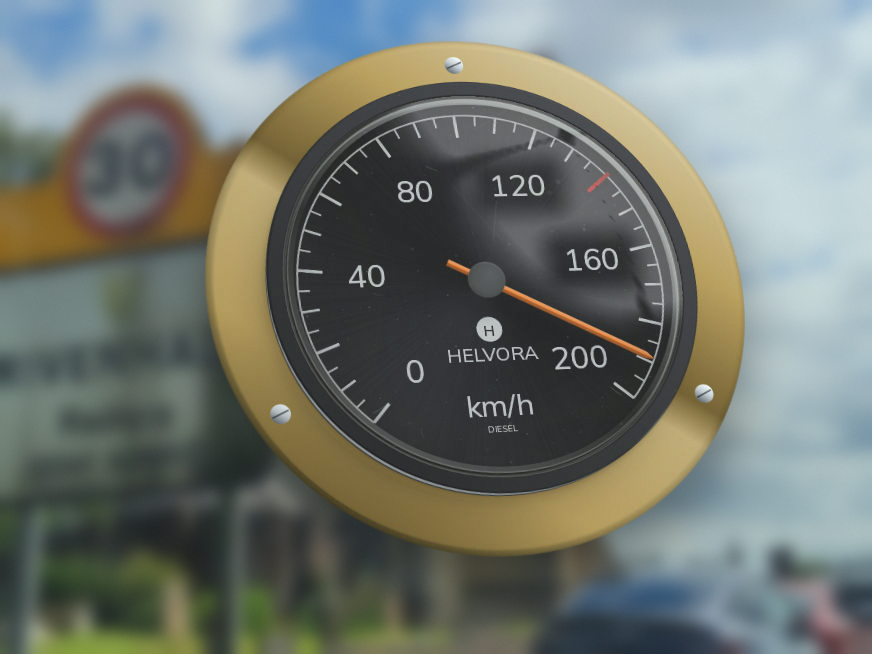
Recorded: value=190 unit=km/h
